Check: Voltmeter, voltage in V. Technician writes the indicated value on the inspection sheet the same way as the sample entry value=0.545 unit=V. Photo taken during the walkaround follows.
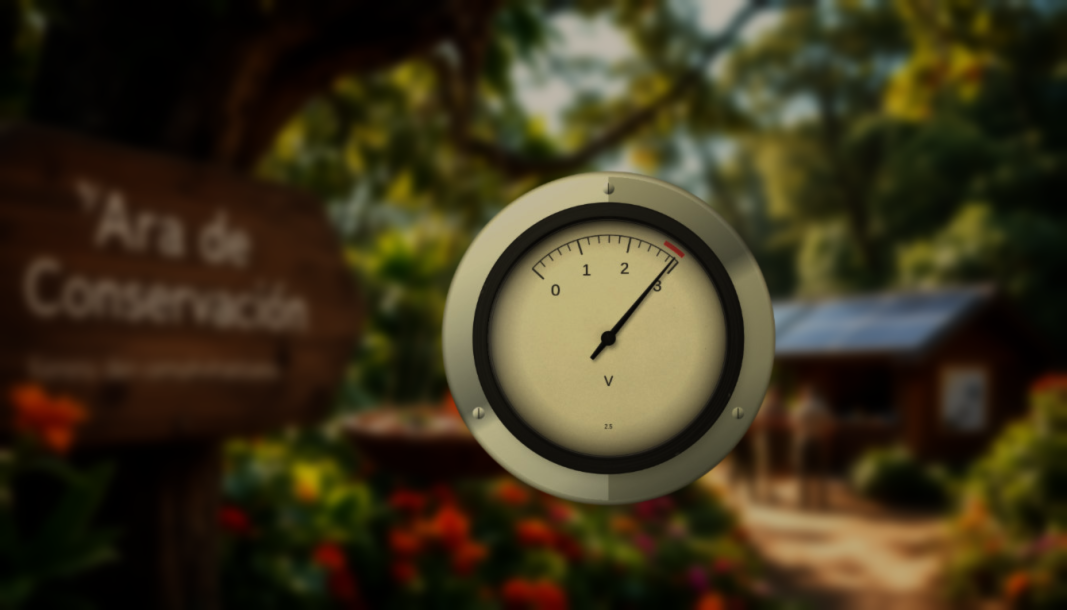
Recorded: value=2.9 unit=V
